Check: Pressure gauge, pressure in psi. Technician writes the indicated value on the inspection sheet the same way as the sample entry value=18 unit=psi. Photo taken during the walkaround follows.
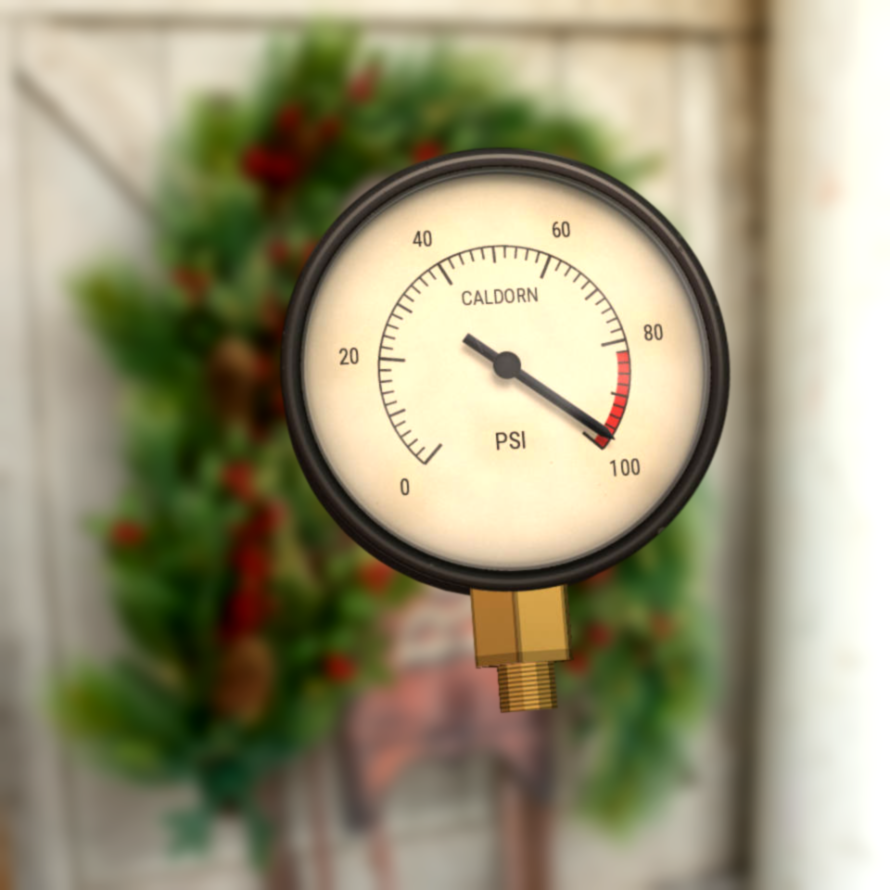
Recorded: value=98 unit=psi
